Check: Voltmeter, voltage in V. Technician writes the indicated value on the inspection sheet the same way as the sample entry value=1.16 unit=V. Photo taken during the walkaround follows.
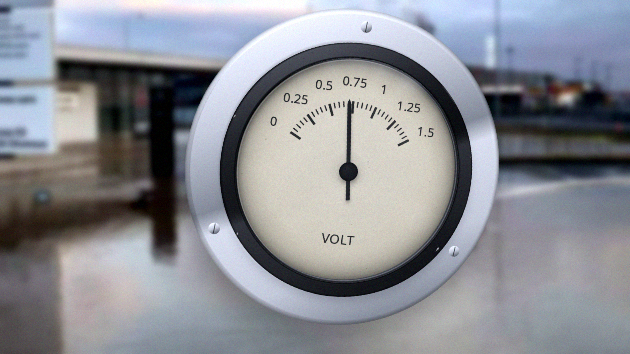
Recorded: value=0.7 unit=V
